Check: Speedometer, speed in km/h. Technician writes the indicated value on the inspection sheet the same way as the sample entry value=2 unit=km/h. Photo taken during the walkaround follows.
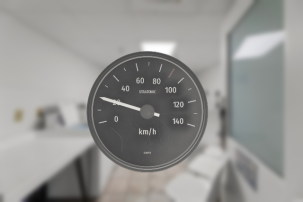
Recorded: value=20 unit=km/h
